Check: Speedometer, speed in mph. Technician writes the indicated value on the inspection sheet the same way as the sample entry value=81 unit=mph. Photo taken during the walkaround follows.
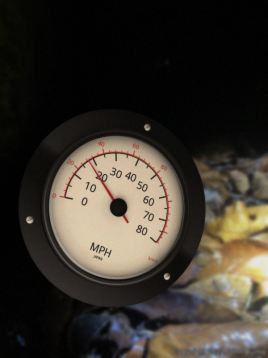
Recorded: value=17.5 unit=mph
